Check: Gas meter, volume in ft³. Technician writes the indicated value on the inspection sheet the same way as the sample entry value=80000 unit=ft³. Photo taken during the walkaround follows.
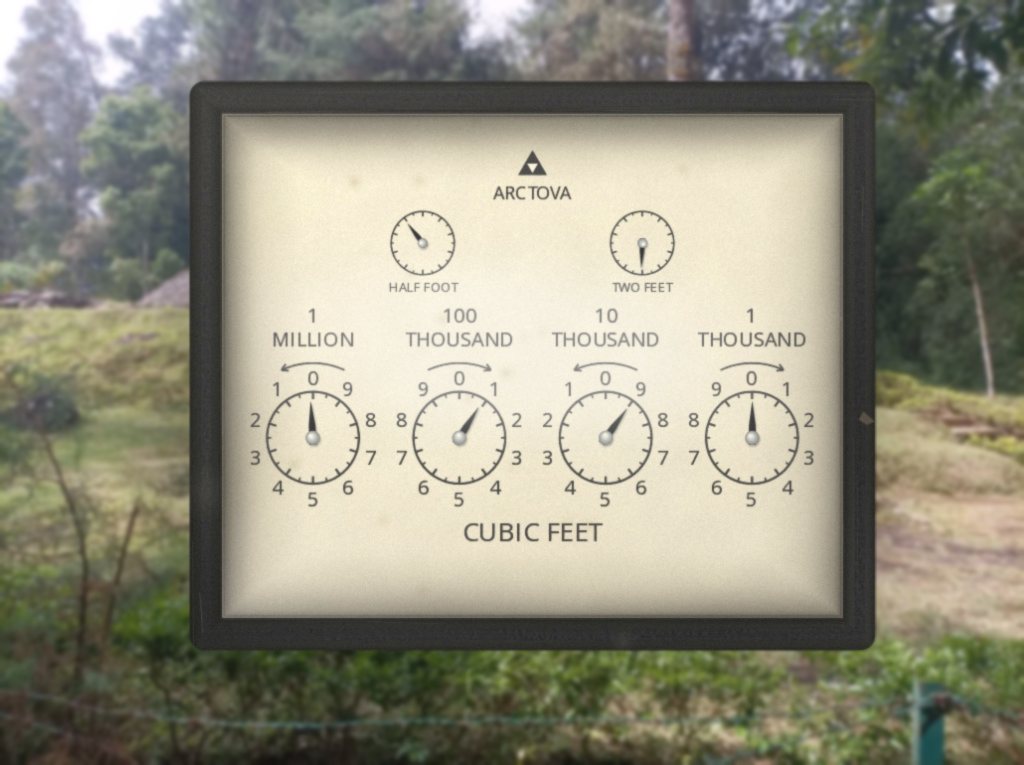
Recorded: value=9000 unit=ft³
